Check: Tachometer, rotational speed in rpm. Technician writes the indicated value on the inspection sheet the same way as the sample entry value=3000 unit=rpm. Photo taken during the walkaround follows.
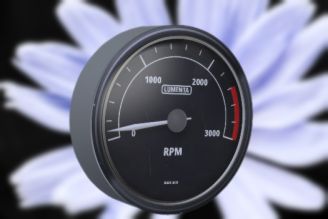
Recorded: value=100 unit=rpm
